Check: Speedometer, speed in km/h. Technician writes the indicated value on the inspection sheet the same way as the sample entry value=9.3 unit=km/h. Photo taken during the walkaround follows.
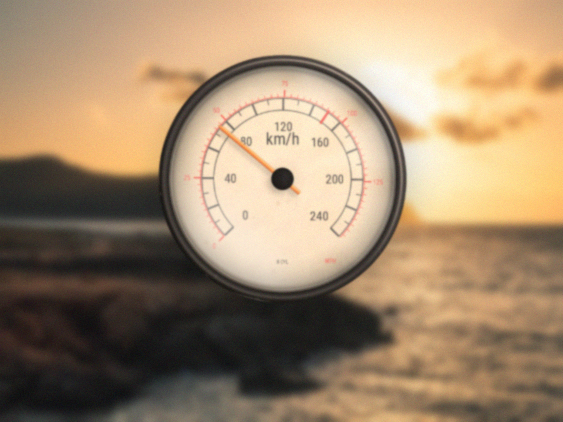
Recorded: value=75 unit=km/h
